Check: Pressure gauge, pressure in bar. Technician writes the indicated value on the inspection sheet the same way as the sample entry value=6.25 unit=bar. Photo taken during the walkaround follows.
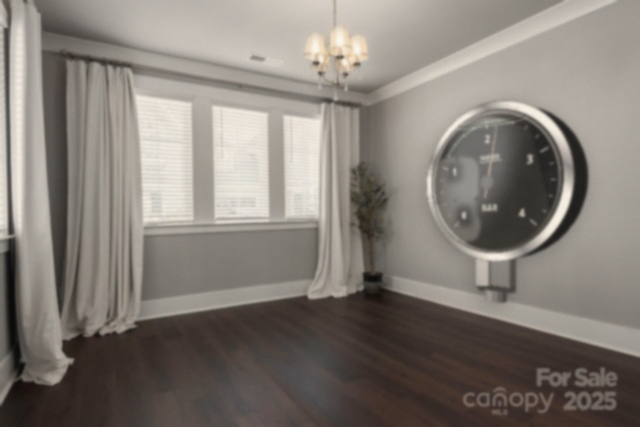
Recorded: value=2.2 unit=bar
